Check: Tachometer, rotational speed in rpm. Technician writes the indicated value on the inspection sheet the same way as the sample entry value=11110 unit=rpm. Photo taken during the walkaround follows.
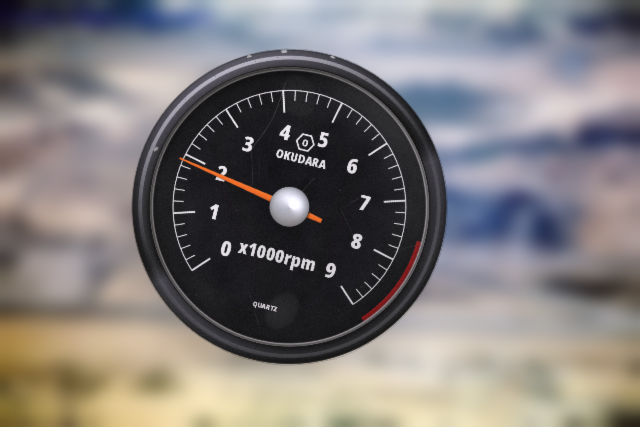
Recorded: value=1900 unit=rpm
